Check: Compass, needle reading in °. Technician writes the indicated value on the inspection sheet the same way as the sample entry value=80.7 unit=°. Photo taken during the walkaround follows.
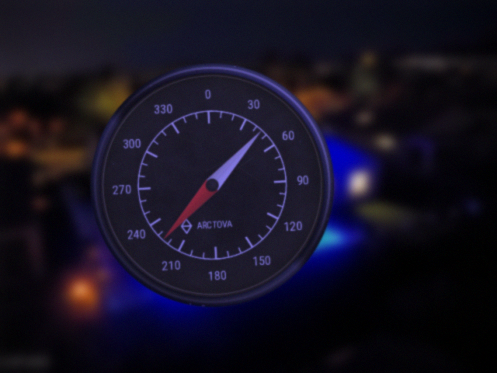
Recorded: value=225 unit=°
